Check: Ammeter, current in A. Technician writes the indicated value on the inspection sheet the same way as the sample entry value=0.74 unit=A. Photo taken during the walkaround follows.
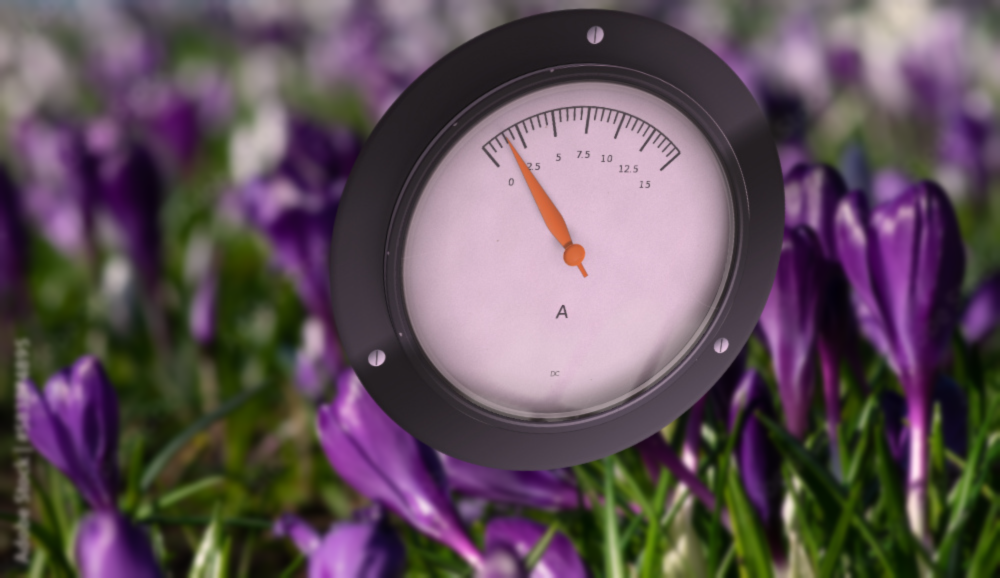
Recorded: value=1.5 unit=A
